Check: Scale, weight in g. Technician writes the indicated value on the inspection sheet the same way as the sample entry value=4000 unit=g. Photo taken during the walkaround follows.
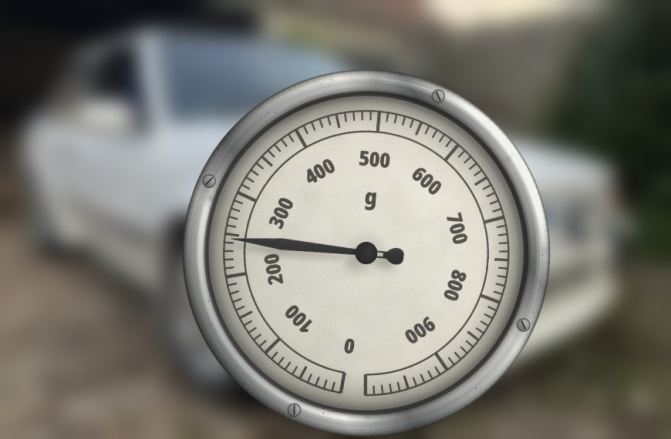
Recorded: value=245 unit=g
